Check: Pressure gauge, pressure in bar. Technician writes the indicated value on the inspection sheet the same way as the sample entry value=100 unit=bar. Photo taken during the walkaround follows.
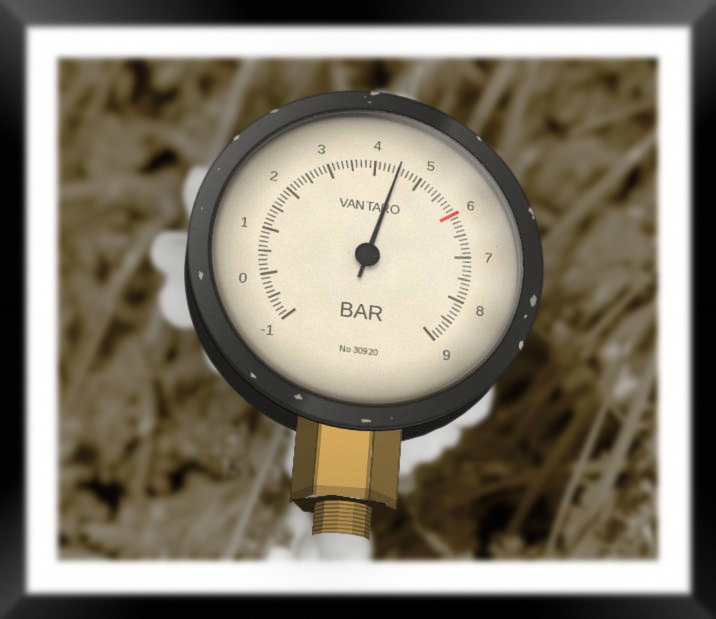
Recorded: value=4.5 unit=bar
